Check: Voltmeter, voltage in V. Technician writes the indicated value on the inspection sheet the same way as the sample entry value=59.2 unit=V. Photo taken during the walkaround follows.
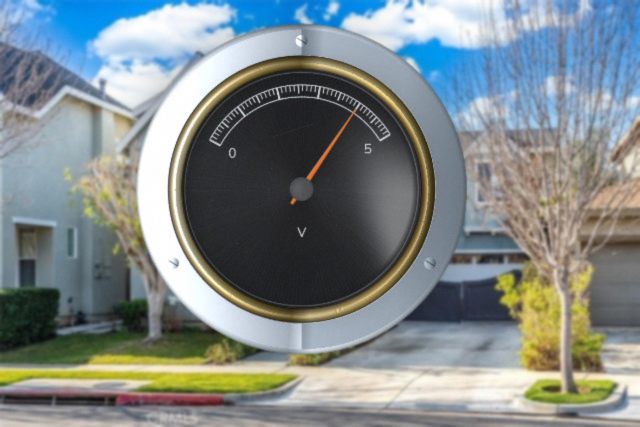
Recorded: value=4 unit=V
